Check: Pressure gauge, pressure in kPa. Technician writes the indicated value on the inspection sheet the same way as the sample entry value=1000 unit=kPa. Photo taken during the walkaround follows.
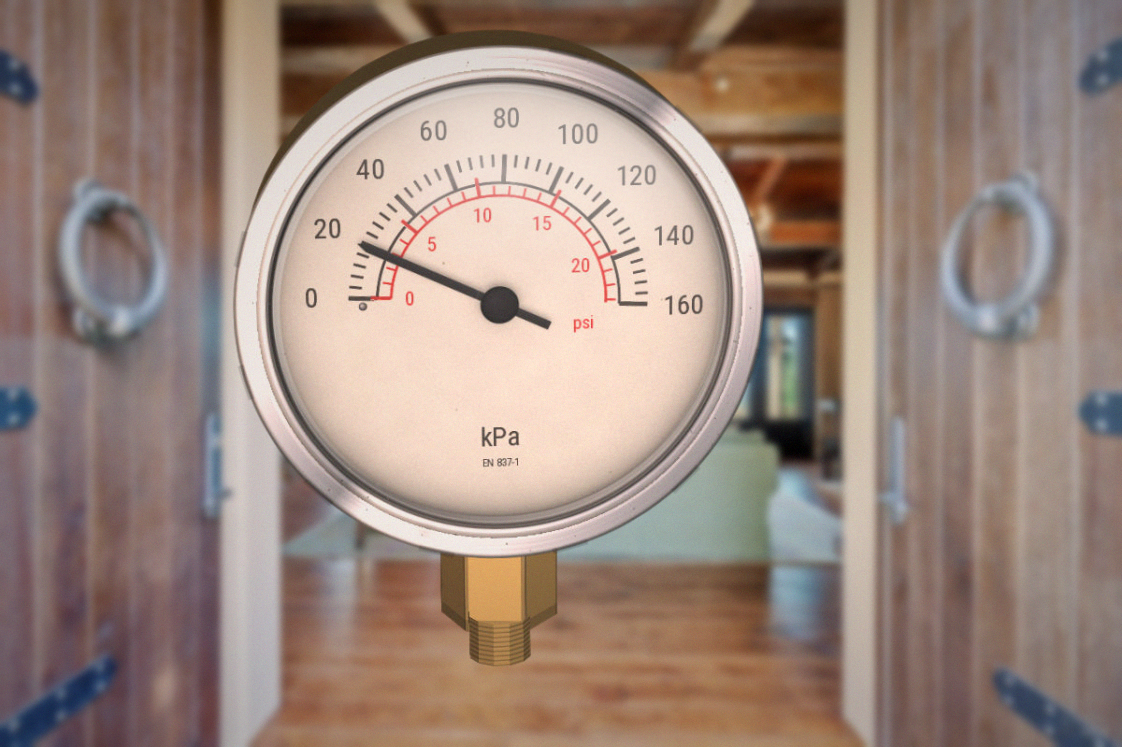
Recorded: value=20 unit=kPa
